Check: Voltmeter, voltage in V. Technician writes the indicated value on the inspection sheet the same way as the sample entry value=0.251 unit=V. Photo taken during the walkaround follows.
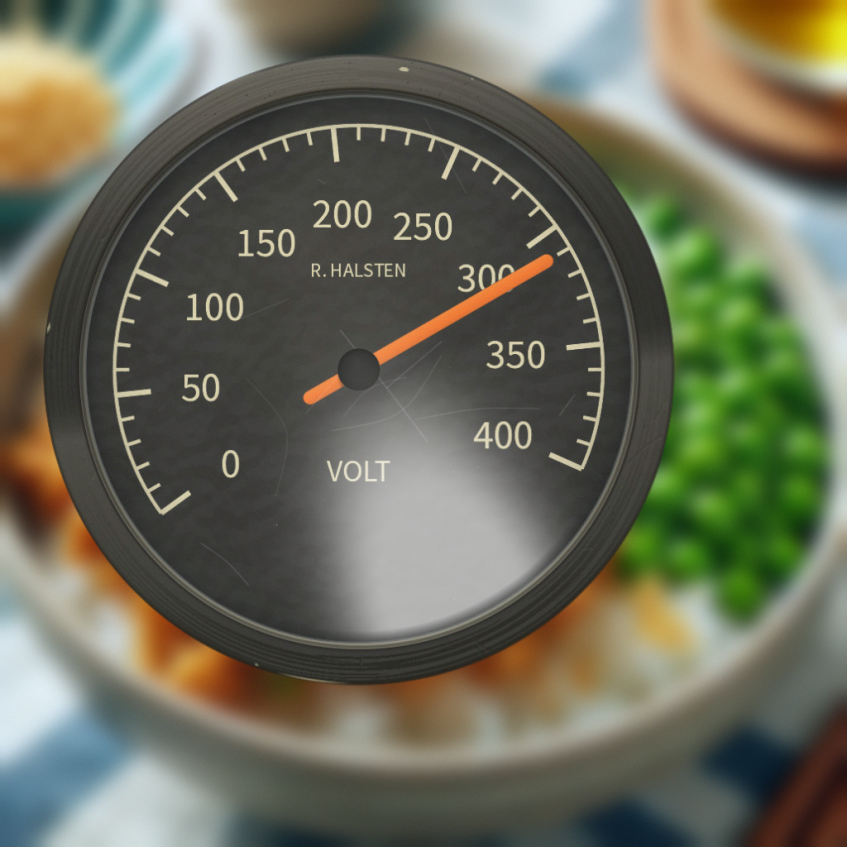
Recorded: value=310 unit=V
